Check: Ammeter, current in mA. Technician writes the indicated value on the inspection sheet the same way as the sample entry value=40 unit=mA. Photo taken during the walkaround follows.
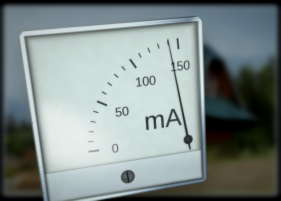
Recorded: value=140 unit=mA
